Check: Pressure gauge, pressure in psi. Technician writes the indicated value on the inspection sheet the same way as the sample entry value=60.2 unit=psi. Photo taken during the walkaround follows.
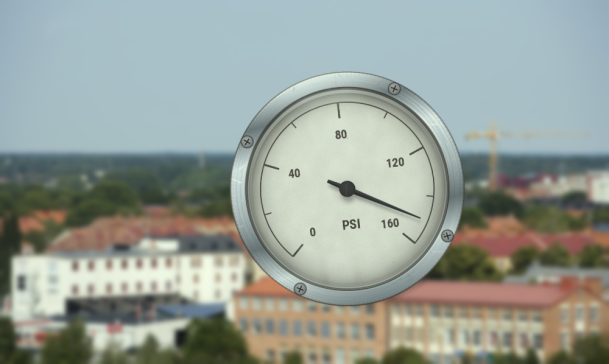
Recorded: value=150 unit=psi
